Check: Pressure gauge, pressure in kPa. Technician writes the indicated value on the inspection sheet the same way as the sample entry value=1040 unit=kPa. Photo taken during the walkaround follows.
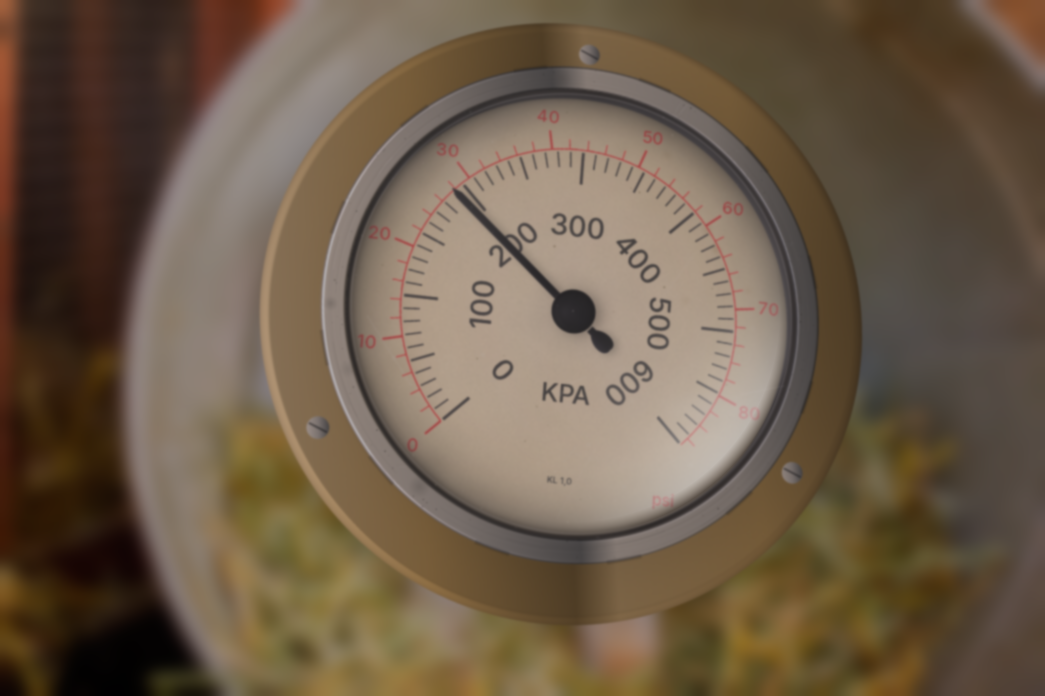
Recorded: value=190 unit=kPa
